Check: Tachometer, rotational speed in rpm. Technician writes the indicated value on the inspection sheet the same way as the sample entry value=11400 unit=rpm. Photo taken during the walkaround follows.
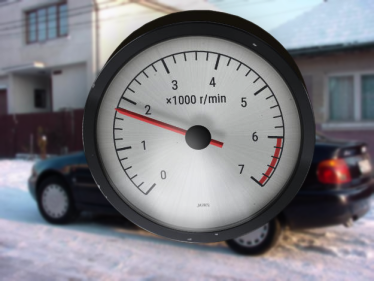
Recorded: value=1800 unit=rpm
